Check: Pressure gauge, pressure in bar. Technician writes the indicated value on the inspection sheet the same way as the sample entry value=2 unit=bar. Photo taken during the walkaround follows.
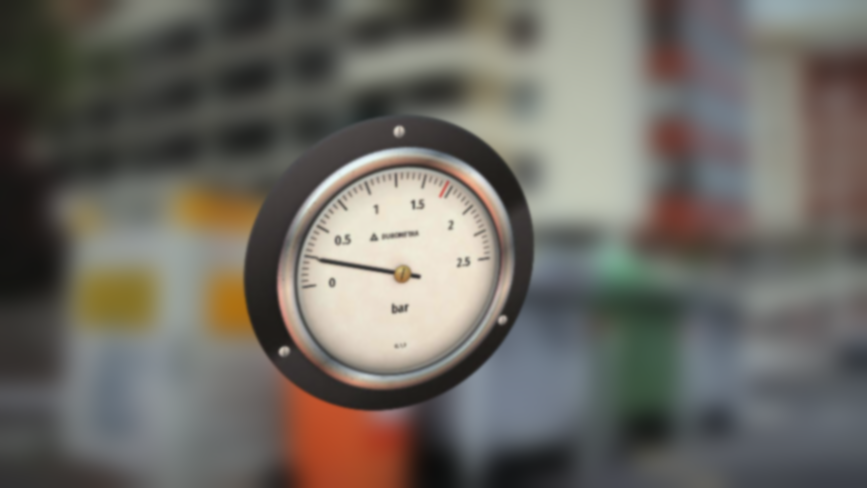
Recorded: value=0.25 unit=bar
